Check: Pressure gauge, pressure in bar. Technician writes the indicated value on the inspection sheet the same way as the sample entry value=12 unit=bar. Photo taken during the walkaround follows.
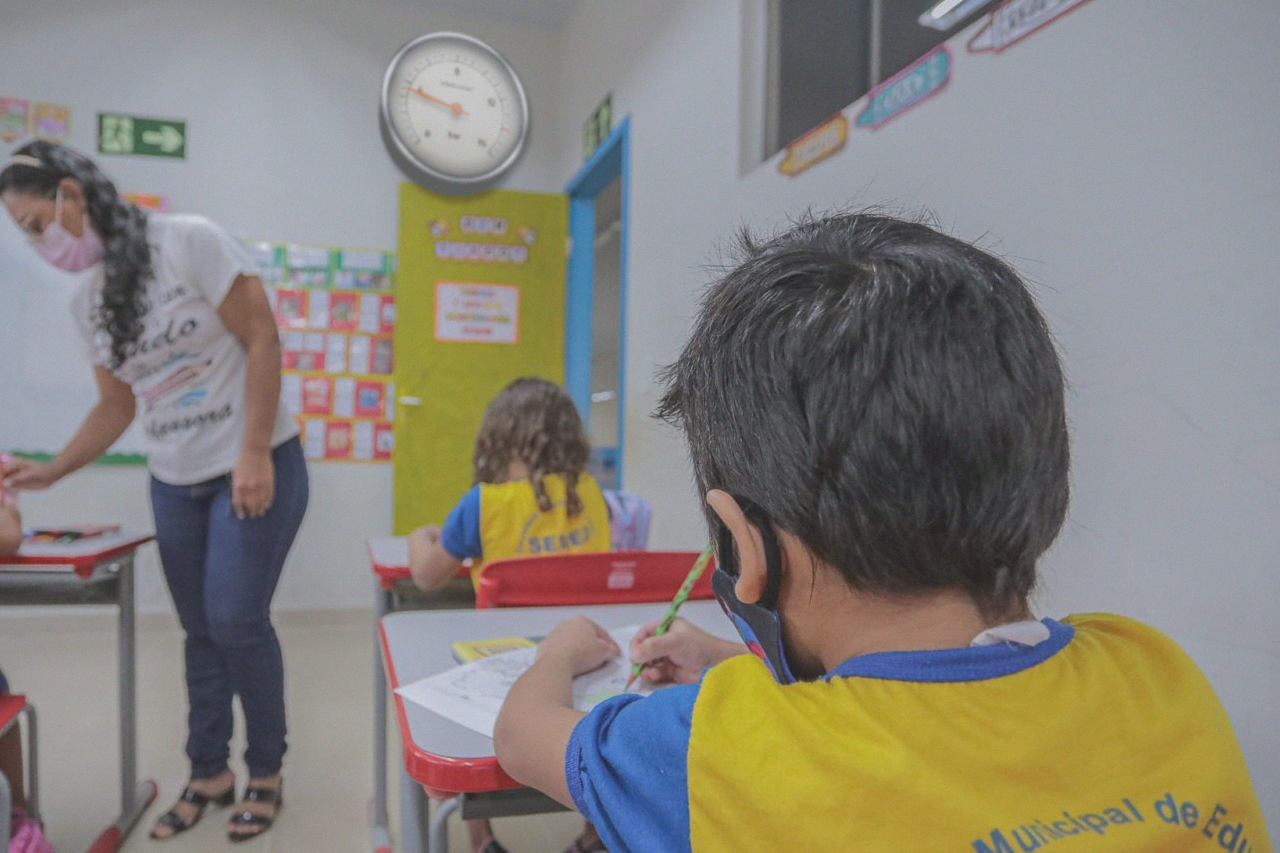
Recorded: value=3.5 unit=bar
